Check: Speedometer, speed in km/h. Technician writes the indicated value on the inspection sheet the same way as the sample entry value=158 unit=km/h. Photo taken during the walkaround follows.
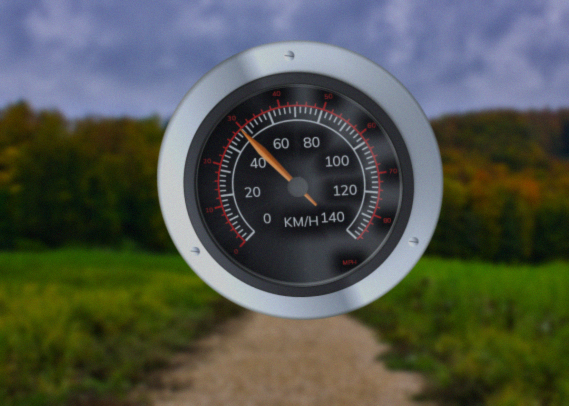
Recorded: value=48 unit=km/h
